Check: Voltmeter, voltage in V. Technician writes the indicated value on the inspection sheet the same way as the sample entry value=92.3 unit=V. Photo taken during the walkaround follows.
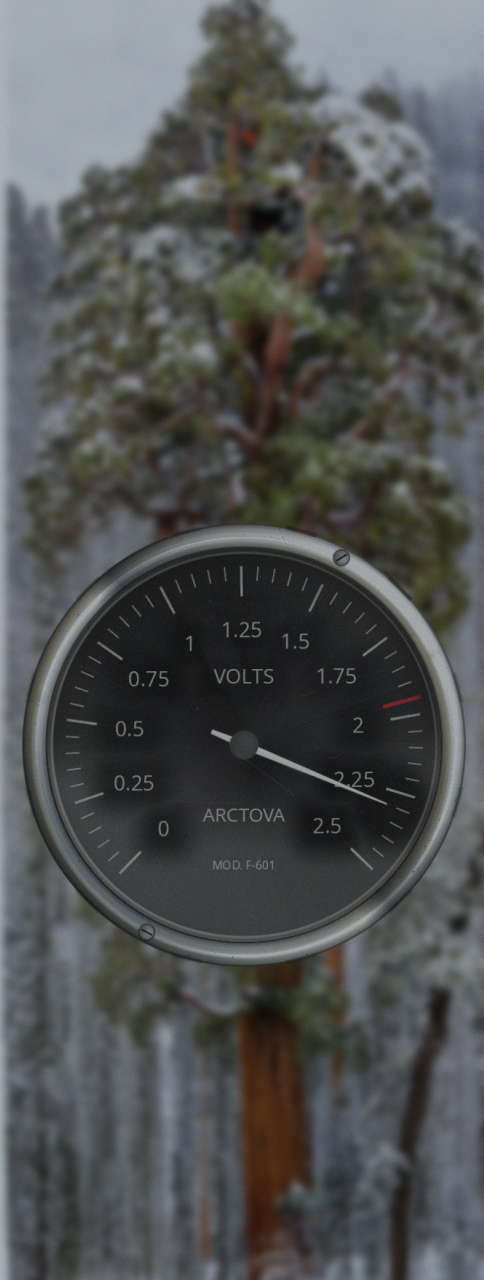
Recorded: value=2.3 unit=V
